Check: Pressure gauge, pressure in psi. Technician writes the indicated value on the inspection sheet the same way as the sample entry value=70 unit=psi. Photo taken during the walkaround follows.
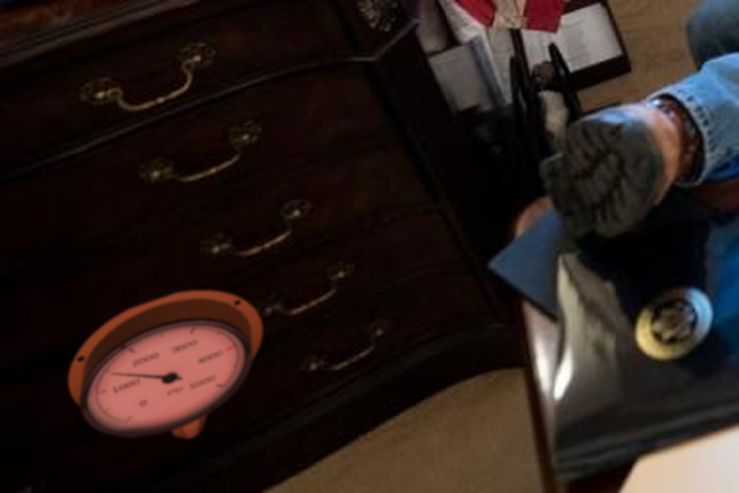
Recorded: value=1500 unit=psi
